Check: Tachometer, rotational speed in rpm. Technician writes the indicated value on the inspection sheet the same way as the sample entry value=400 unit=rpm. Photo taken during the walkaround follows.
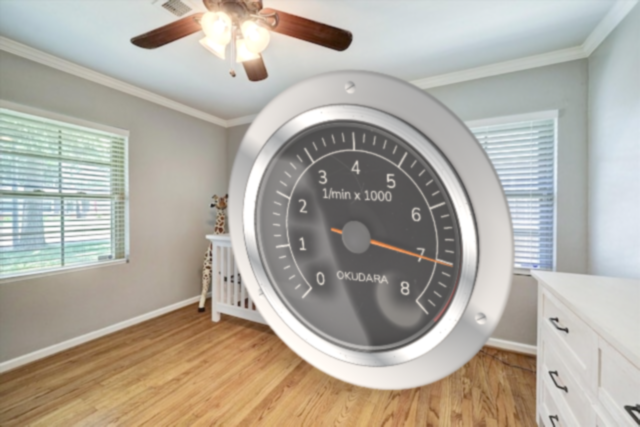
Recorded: value=7000 unit=rpm
